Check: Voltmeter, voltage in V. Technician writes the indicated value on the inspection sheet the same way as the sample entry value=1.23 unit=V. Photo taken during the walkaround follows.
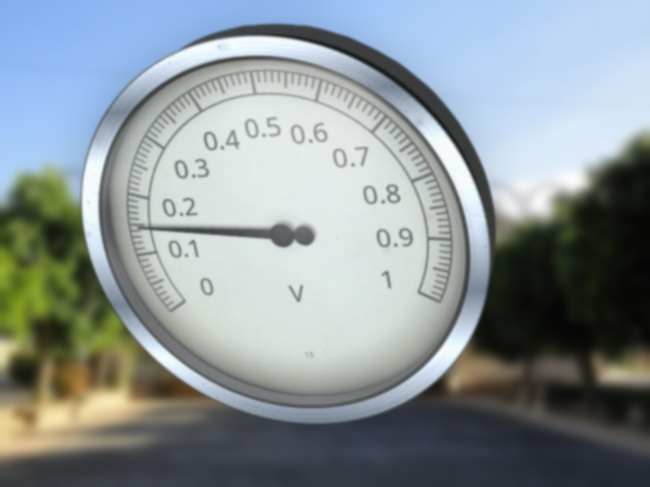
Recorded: value=0.15 unit=V
